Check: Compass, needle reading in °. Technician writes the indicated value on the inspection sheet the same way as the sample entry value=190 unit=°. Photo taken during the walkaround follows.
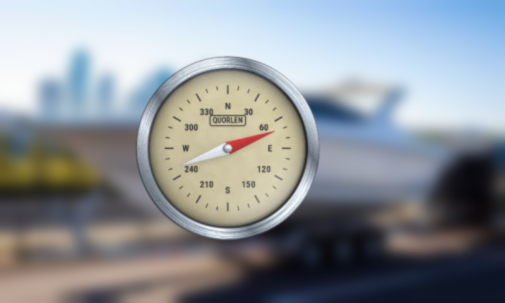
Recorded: value=70 unit=°
